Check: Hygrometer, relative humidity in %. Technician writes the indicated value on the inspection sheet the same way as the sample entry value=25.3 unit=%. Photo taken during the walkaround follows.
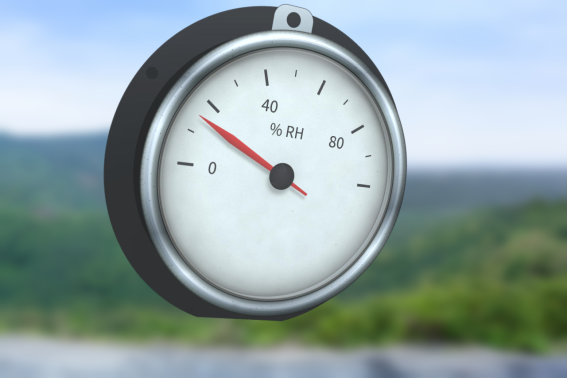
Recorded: value=15 unit=%
